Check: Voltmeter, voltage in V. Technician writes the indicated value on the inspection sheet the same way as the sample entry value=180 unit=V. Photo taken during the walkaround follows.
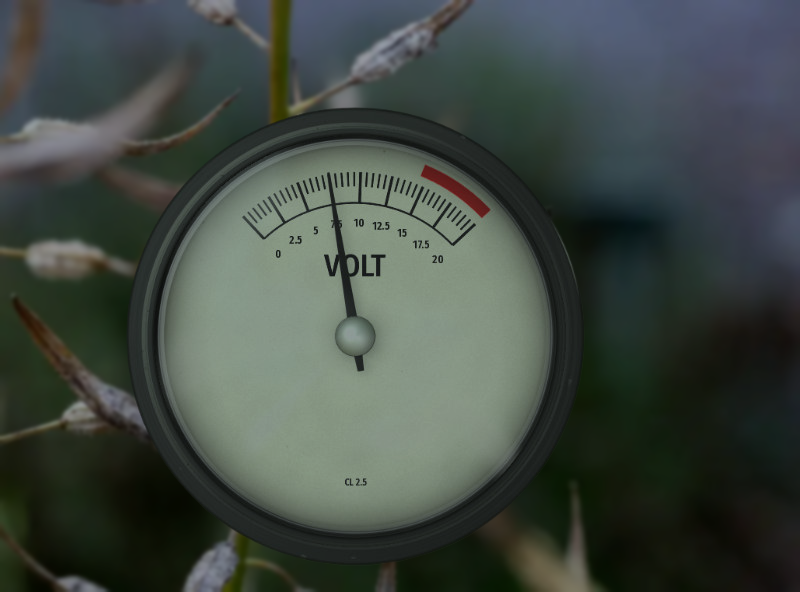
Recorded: value=7.5 unit=V
